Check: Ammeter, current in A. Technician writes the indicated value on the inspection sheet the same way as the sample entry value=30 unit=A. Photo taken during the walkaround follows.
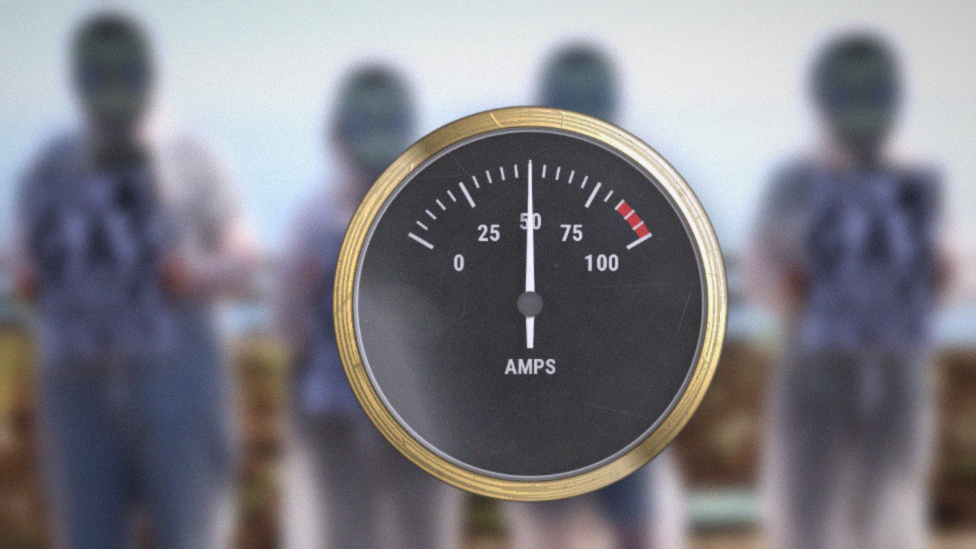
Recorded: value=50 unit=A
